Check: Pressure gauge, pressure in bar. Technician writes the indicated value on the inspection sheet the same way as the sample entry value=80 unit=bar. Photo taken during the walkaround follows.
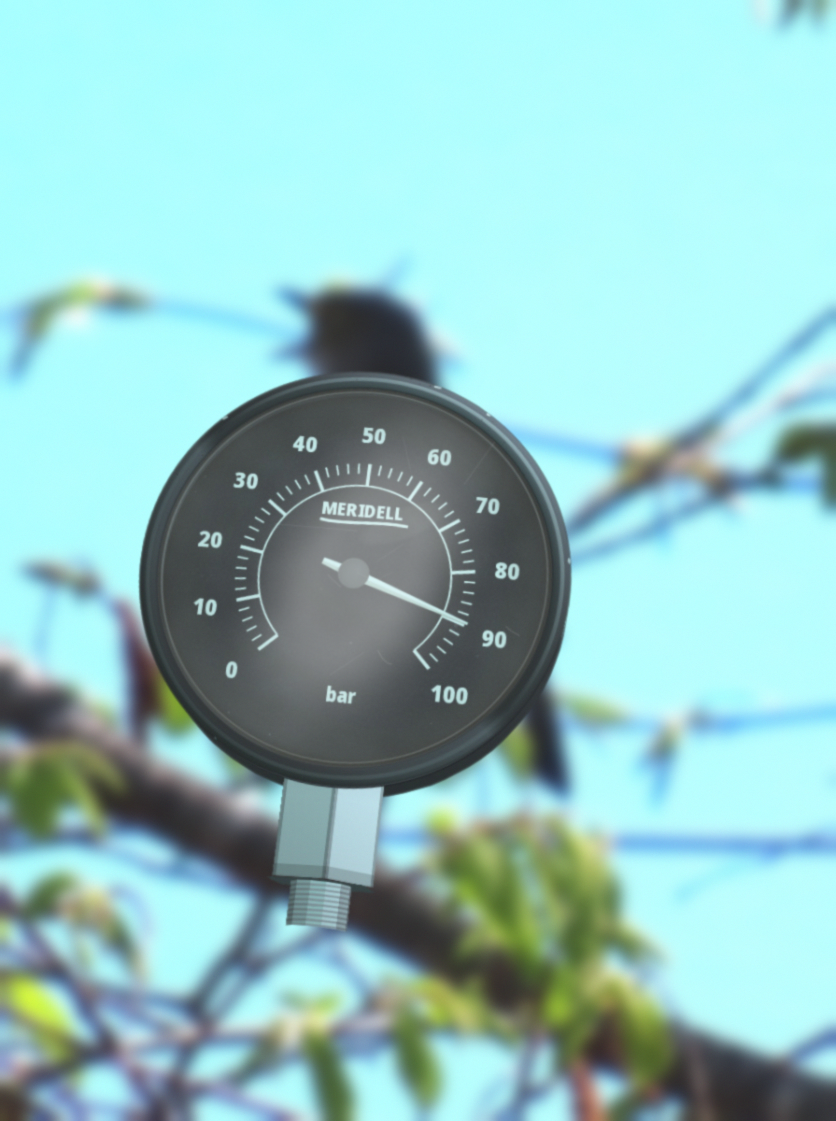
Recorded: value=90 unit=bar
